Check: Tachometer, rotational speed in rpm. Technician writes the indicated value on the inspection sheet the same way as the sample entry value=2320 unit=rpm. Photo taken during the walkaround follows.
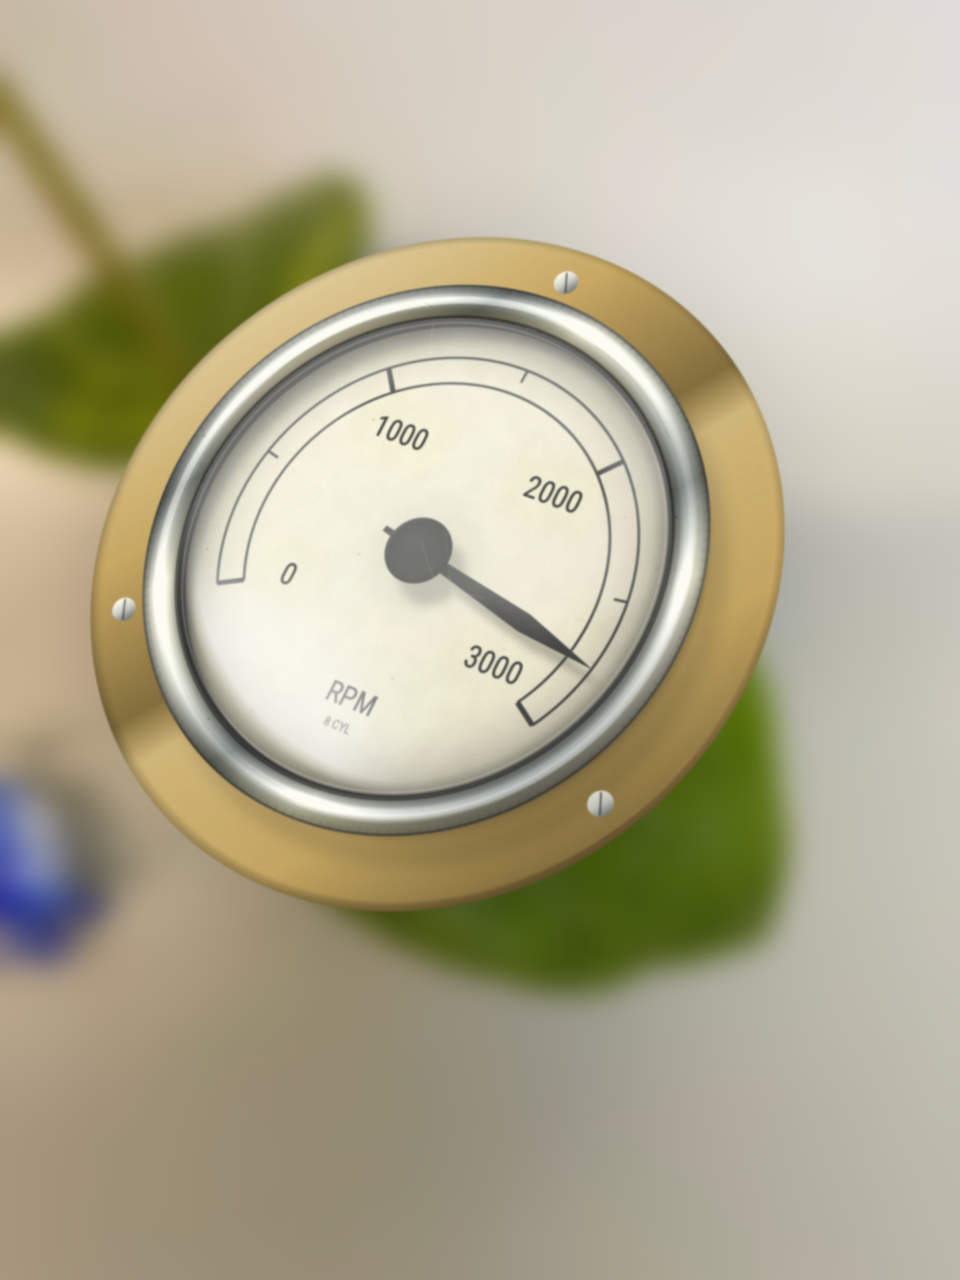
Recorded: value=2750 unit=rpm
